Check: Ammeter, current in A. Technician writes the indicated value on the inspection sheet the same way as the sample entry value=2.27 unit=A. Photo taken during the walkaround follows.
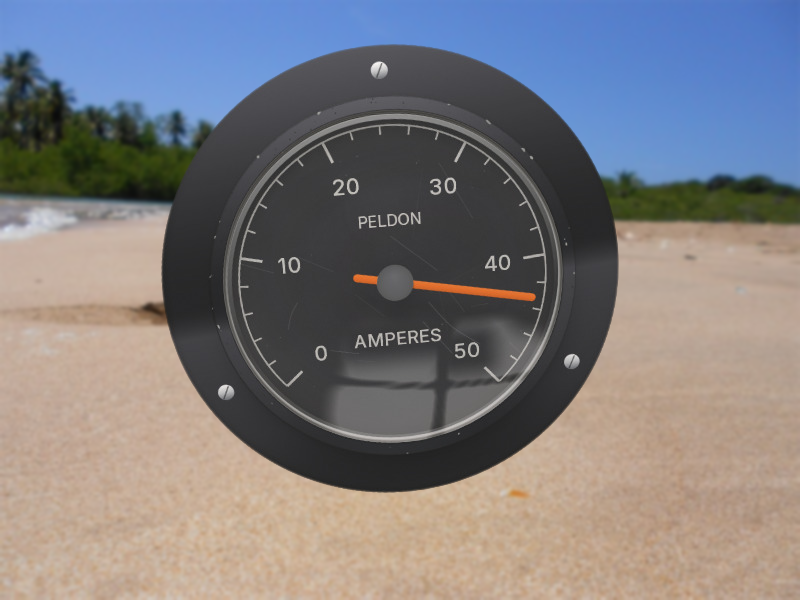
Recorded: value=43 unit=A
